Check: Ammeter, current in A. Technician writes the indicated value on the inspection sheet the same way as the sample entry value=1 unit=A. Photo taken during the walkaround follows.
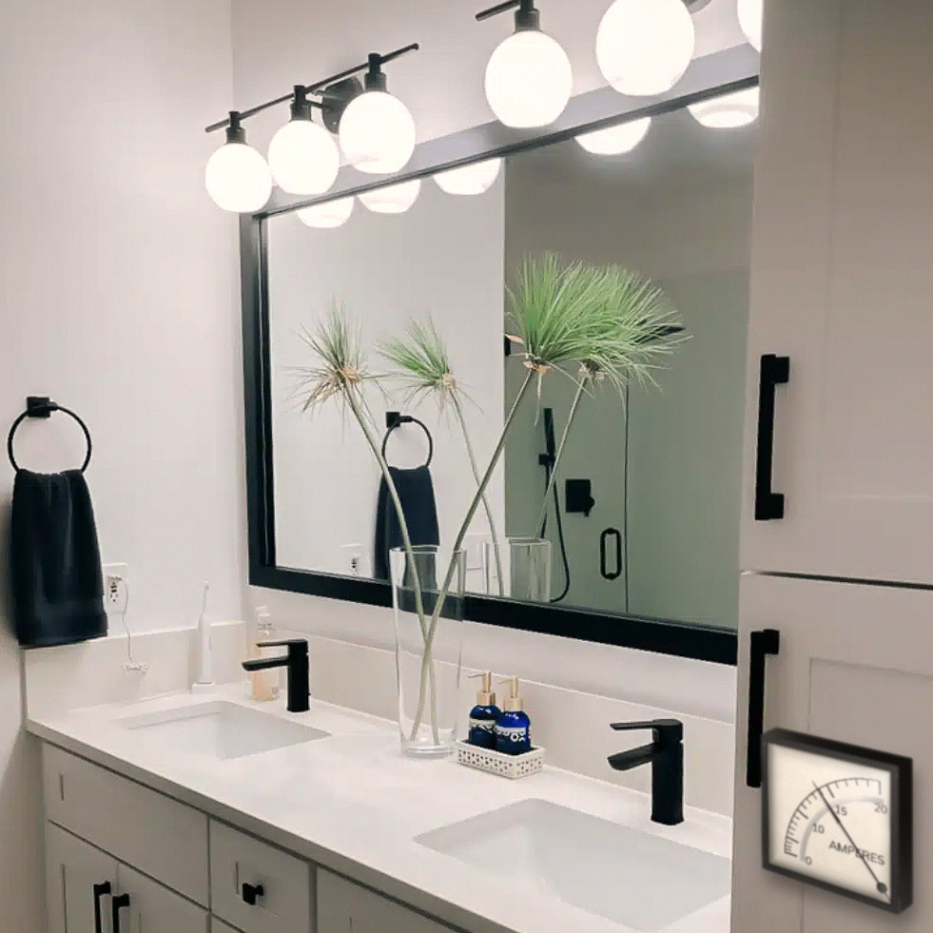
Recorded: value=14 unit=A
